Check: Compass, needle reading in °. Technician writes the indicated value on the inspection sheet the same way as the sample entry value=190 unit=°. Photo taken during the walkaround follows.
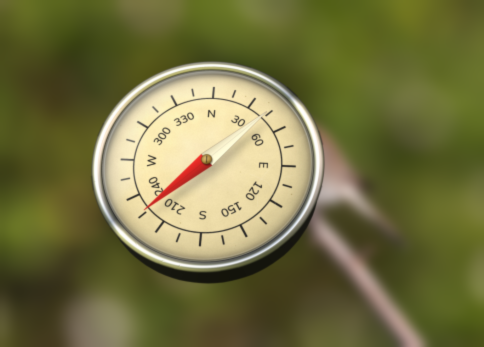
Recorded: value=225 unit=°
